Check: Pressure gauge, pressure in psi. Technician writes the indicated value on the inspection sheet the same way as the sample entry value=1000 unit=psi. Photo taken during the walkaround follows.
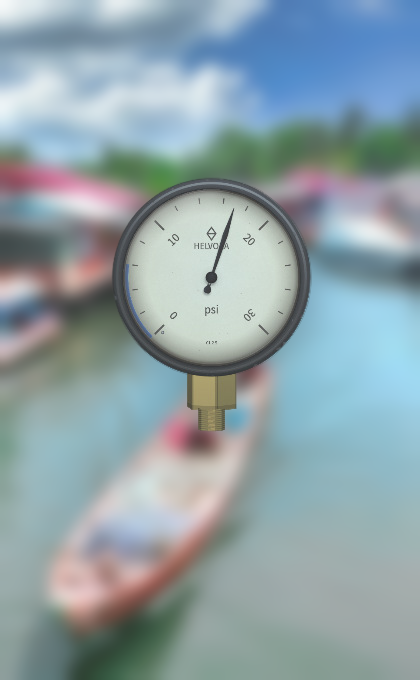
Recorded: value=17 unit=psi
